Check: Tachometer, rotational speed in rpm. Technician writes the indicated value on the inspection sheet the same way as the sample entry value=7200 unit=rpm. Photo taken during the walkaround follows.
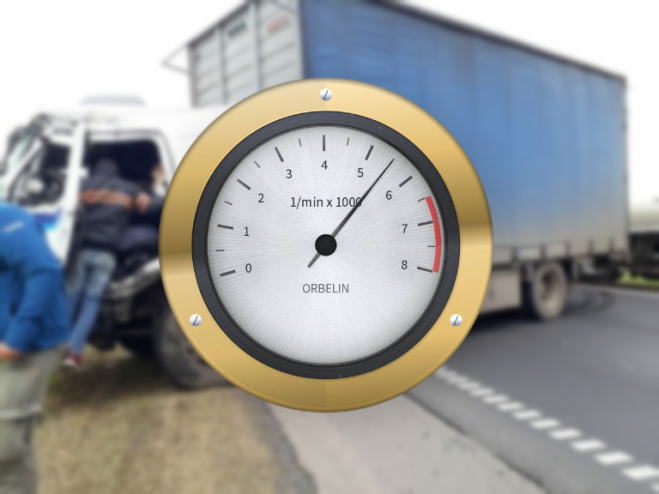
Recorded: value=5500 unit=rpm
